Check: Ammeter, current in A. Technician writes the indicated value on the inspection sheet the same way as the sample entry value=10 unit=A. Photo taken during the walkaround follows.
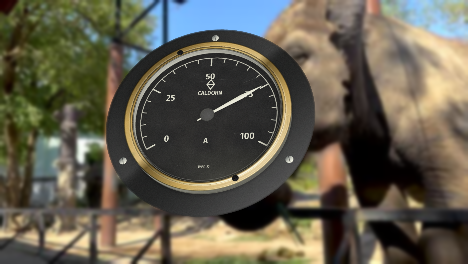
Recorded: value=75 unit=A
